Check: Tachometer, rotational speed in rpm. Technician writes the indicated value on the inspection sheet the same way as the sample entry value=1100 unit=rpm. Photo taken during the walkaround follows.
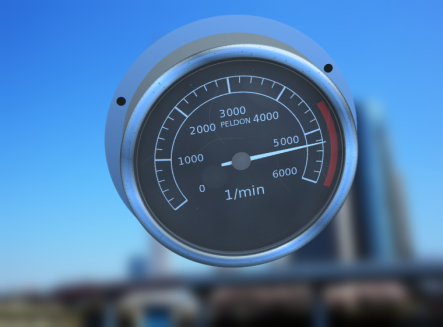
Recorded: value=5200 unit=rpm
